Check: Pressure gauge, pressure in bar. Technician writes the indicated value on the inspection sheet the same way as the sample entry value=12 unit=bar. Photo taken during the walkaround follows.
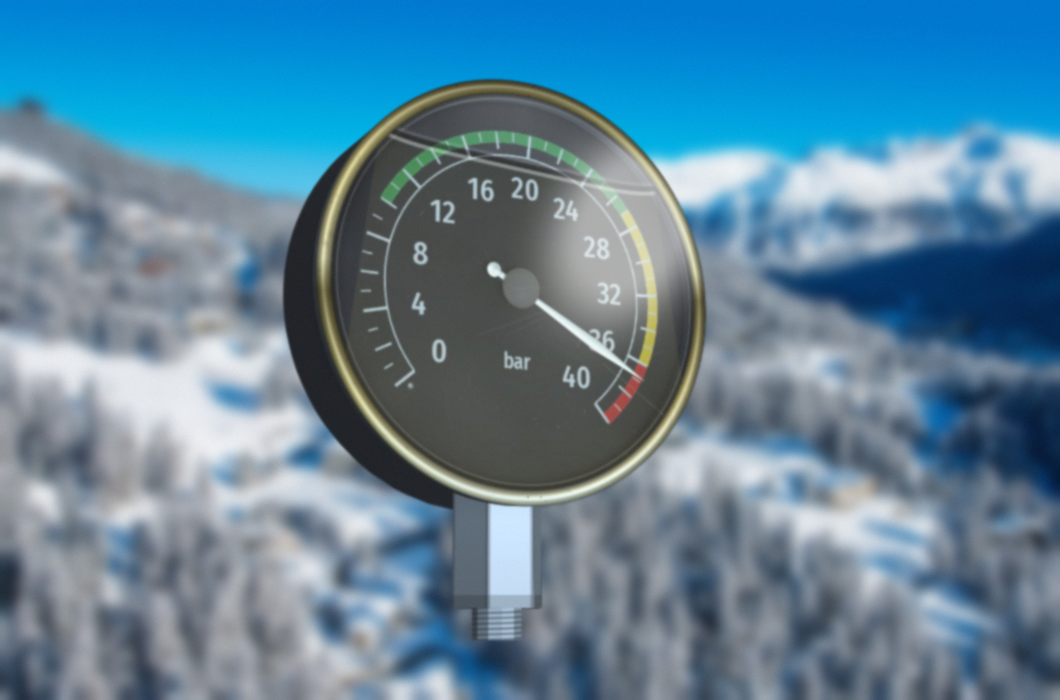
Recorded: value=37 unit=bar
